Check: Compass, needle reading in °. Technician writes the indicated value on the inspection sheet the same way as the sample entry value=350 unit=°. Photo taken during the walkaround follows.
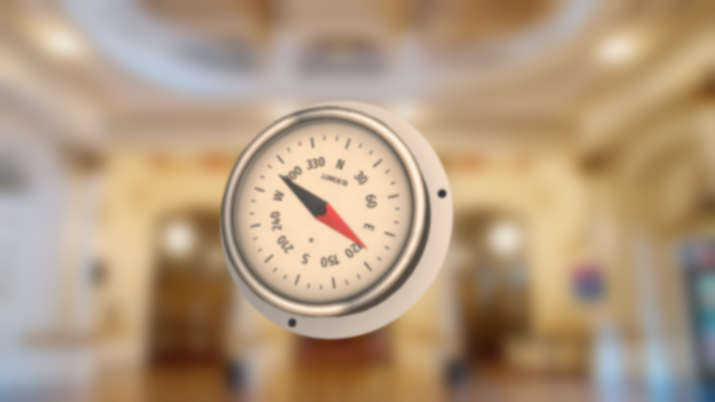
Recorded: value=110 unit=°
